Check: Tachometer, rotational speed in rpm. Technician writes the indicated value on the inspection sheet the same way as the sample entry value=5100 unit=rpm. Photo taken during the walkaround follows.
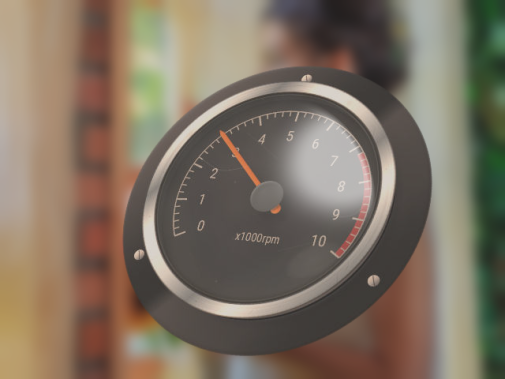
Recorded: value=3000 unit=rpm
